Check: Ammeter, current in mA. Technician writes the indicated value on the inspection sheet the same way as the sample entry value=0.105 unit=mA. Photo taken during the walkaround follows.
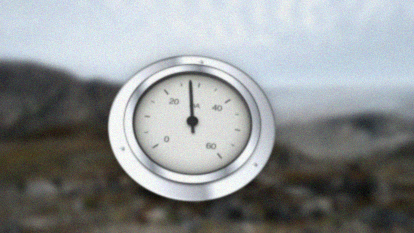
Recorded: value=27.5 unit=mA
